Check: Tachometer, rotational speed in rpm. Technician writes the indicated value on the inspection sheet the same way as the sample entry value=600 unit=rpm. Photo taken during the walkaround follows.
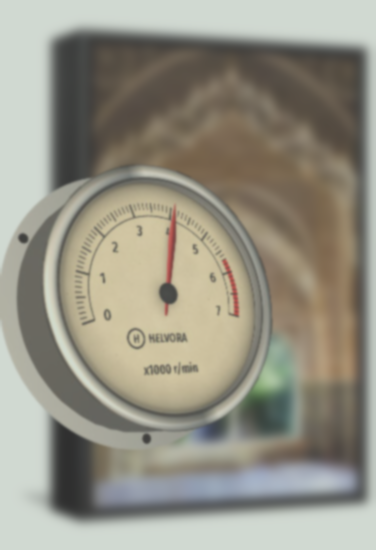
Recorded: value=4000 unit=rpm
